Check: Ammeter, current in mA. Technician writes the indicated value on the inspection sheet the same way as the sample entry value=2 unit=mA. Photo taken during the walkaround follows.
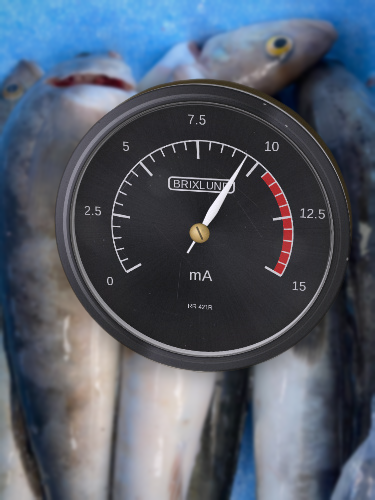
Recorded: value=9.5 unit=mA
